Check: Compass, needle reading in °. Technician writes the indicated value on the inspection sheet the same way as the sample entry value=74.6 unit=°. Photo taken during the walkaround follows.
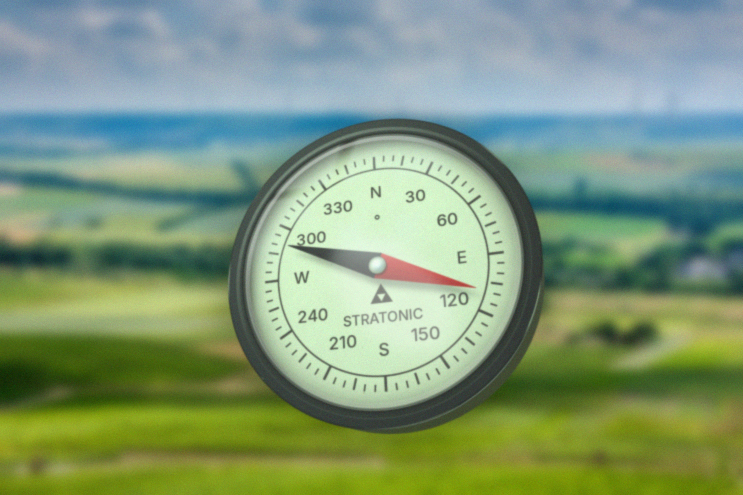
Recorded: value=110 unit=°
